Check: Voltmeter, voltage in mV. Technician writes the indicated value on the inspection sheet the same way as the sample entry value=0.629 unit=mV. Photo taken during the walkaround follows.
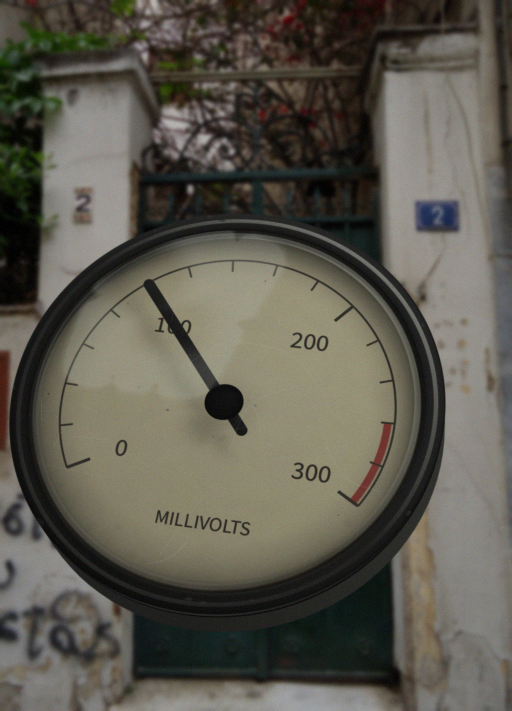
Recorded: value=100 unit=mV
